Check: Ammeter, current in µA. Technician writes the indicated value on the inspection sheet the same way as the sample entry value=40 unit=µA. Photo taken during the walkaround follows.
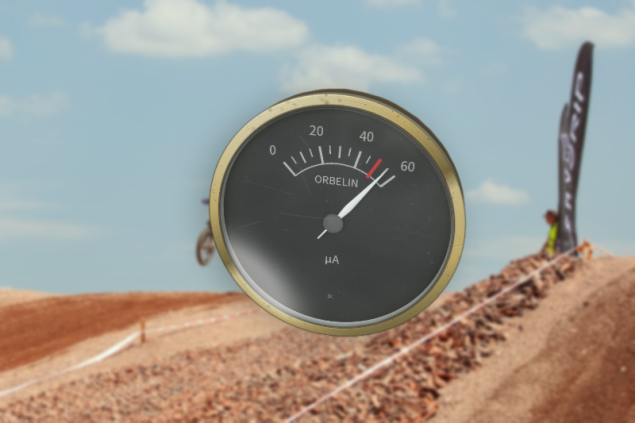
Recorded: value=55 unit=µA
